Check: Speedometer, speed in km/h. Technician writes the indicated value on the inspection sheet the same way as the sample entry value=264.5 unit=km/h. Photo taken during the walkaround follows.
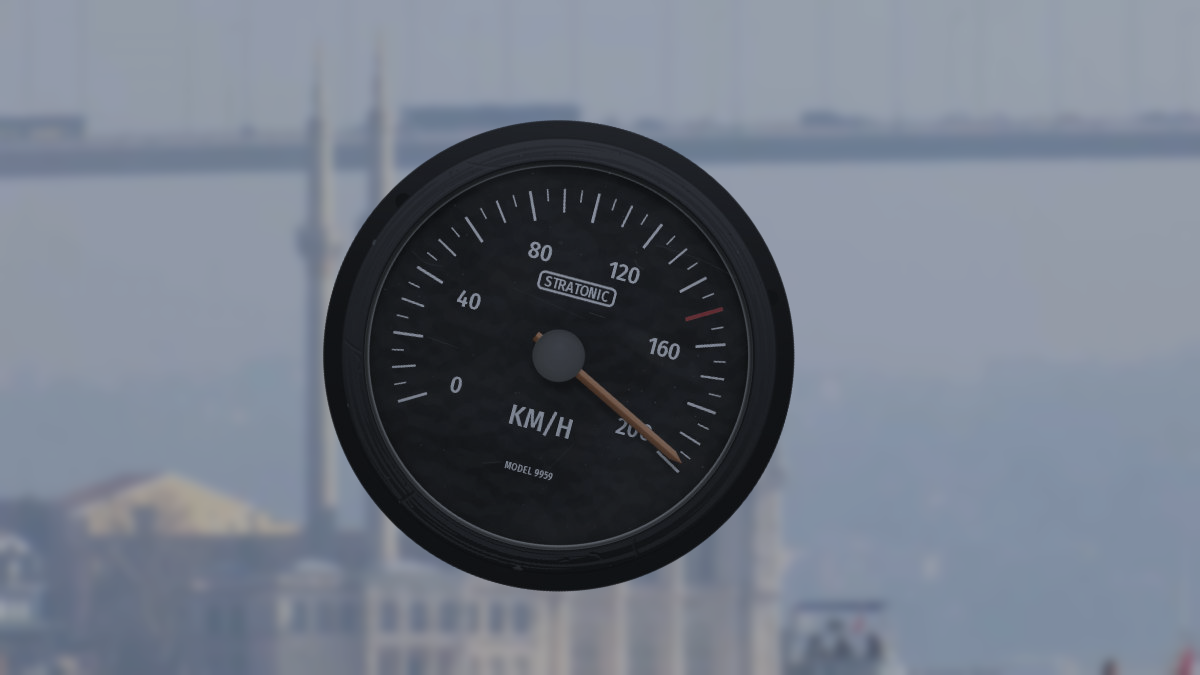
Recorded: value=197.5 unit=km/h
